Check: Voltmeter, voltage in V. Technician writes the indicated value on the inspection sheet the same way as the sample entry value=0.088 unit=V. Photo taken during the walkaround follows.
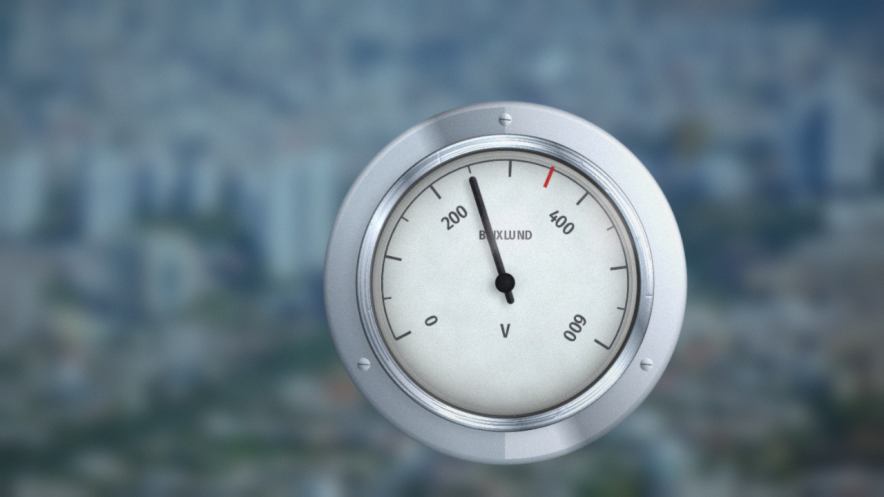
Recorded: value=250 unit=V
